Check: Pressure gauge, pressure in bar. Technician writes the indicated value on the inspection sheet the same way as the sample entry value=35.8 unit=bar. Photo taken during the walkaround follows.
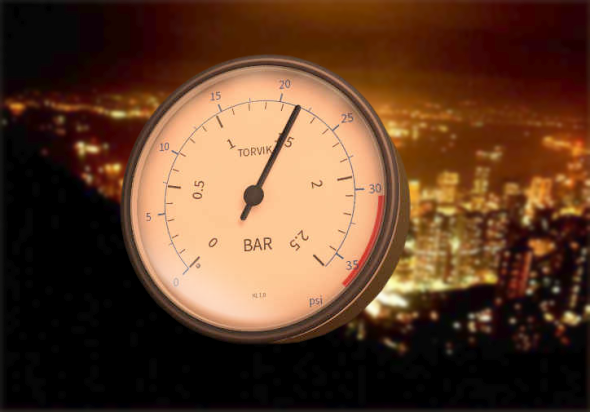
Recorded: value=1.5 unit=bar
